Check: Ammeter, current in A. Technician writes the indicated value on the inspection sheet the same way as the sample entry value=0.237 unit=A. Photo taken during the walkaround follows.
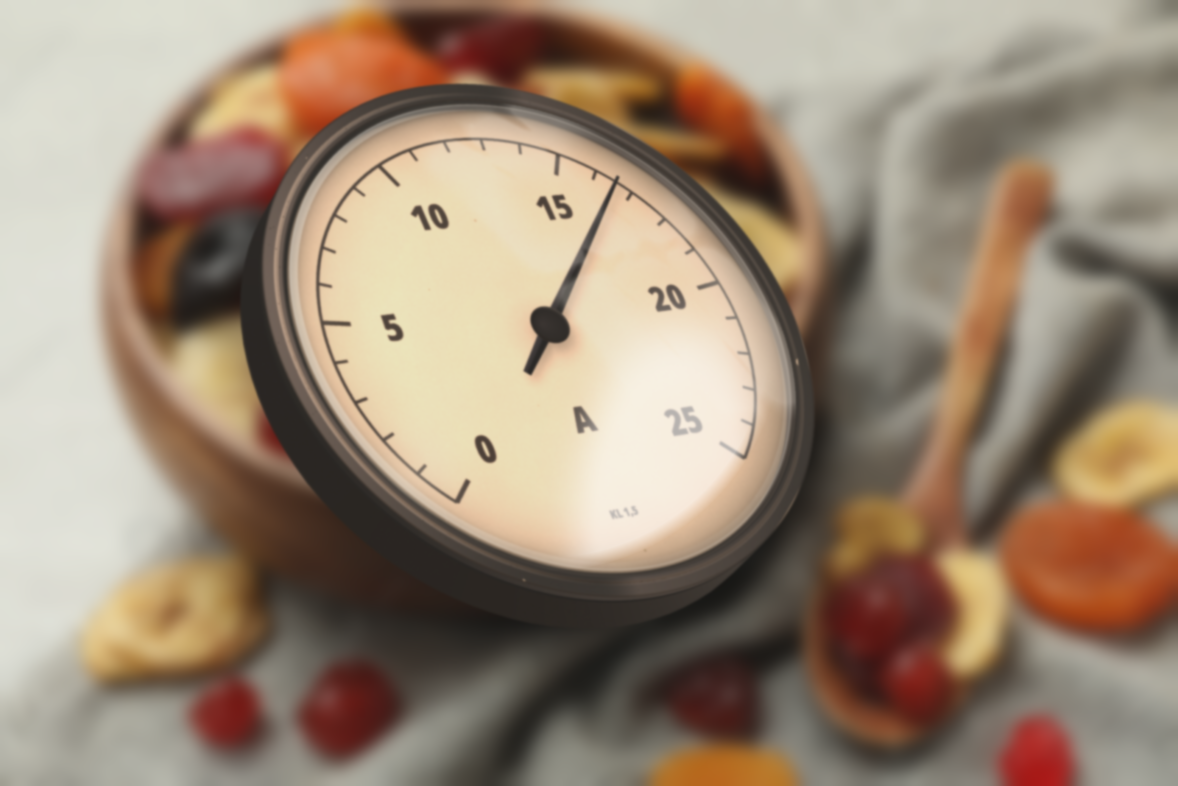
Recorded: value=16.5 unit=A
